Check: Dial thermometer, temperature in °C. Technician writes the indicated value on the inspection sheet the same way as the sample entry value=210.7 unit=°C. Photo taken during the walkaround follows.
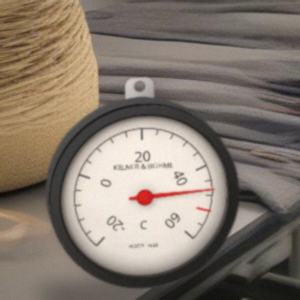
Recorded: value=46 unit=°C
